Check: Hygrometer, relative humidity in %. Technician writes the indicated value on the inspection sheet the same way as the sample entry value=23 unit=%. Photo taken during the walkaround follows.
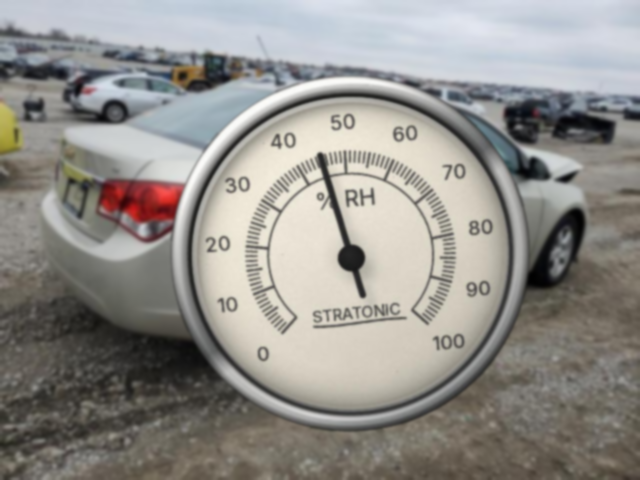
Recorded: value=45 unit=%
